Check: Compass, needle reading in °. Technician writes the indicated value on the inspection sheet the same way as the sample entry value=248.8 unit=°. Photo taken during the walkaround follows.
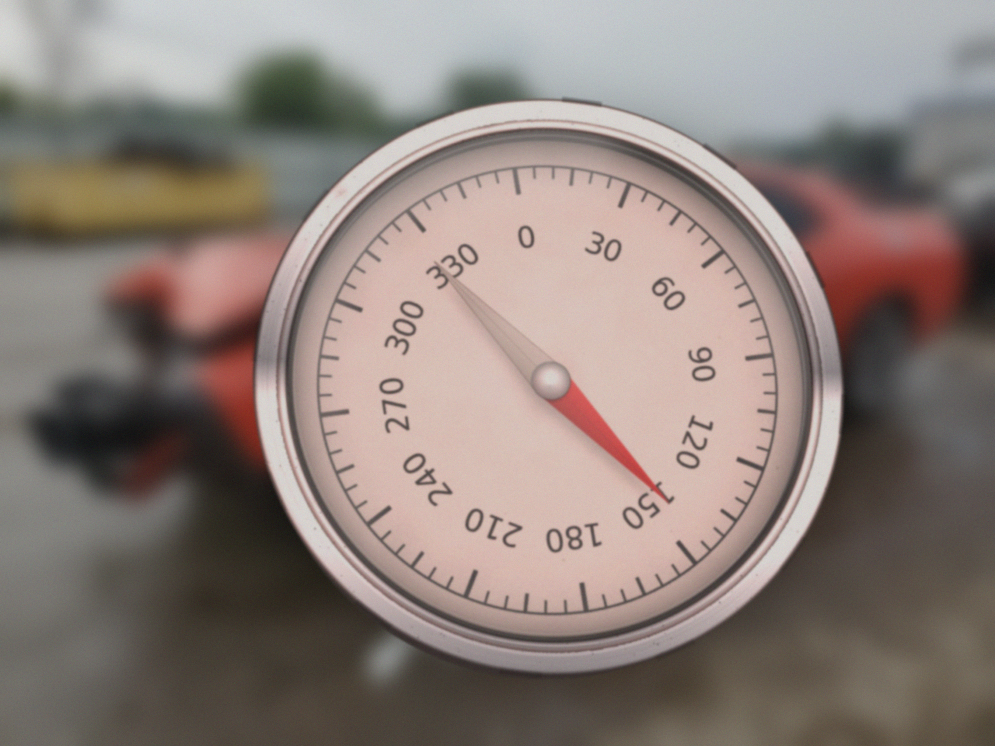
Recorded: value=145 unit=°
